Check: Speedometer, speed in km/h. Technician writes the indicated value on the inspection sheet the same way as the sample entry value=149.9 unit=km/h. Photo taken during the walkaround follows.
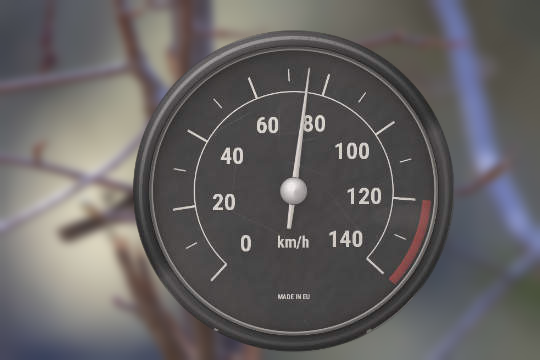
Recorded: value=75 unit=km/h
